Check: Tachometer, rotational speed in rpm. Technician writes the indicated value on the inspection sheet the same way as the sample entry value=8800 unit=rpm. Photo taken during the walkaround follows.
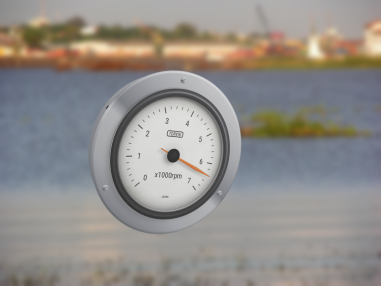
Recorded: value=6400 unit=rpm
